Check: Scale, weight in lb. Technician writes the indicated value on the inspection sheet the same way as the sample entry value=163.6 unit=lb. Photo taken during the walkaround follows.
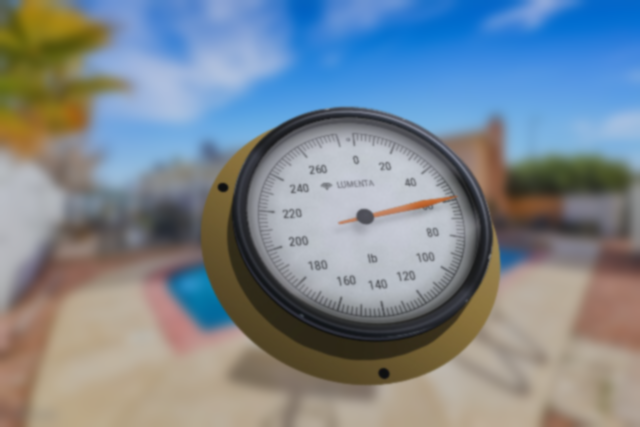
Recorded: value=60 unit=lb
